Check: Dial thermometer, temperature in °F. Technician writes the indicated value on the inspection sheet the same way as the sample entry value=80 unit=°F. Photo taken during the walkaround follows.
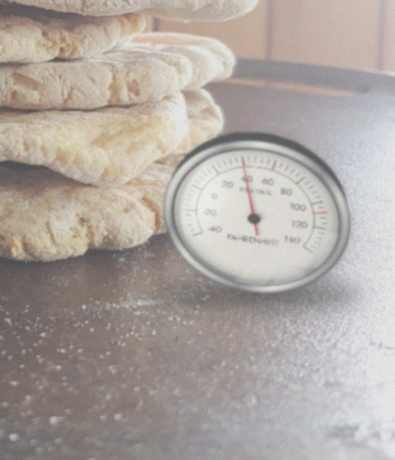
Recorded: value=40 unit=°F
